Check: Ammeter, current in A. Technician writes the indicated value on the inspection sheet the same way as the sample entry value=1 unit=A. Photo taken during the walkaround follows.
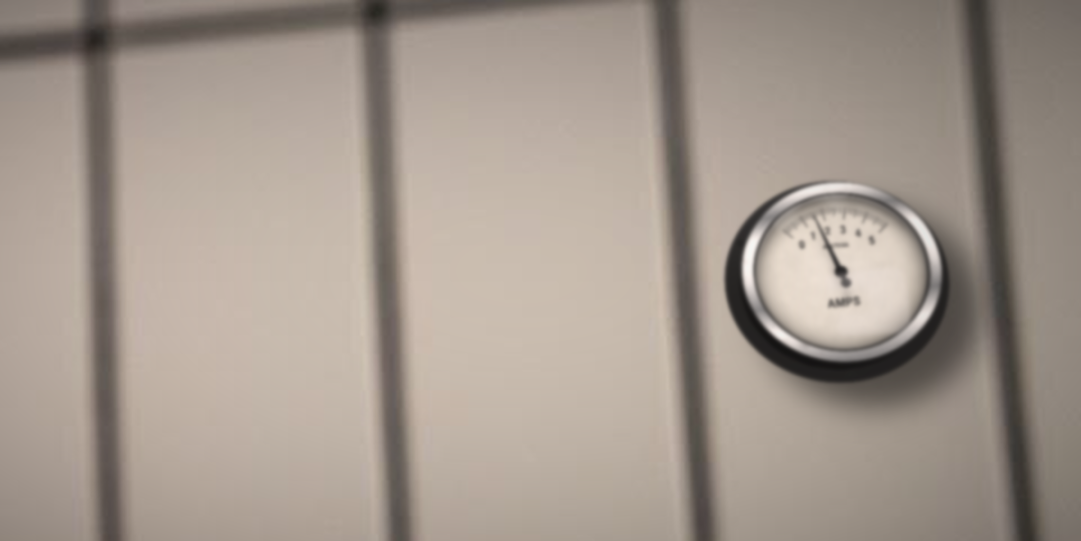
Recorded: value=1.5 unit=A
